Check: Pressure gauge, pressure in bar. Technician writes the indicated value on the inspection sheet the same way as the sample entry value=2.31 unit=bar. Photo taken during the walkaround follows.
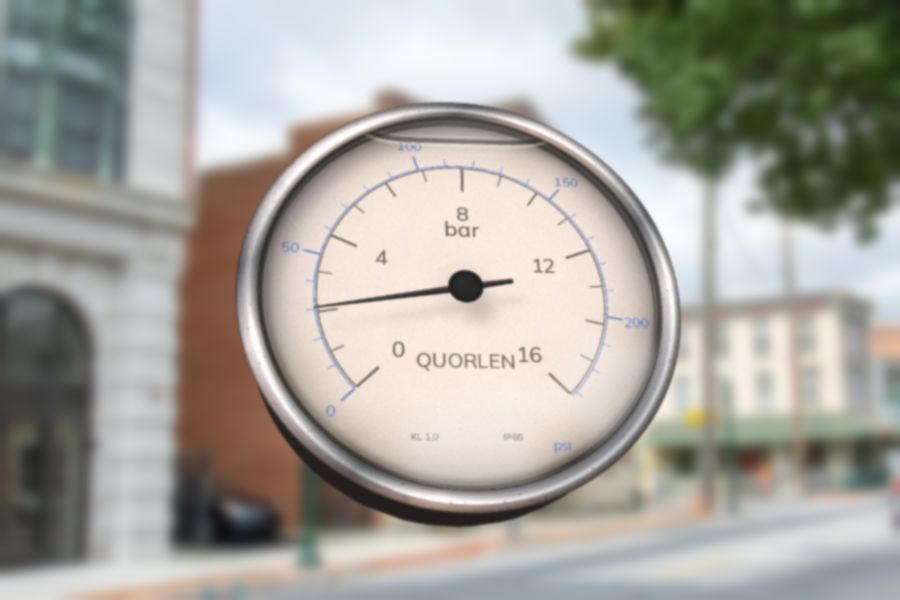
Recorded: value=2 unit=bar
